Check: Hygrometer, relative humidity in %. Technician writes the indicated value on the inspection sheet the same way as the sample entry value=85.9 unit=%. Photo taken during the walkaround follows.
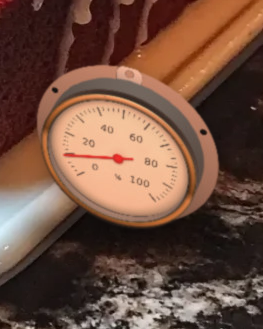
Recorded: value=10 unit=%
